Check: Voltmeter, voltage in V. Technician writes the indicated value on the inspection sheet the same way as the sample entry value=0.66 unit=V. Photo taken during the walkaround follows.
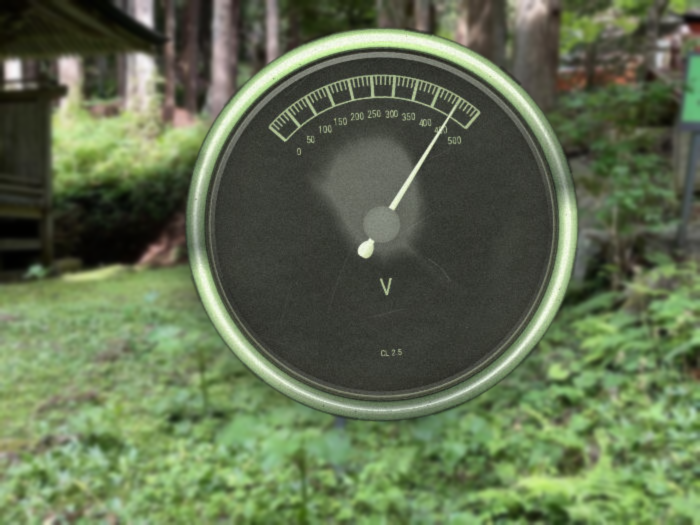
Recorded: value=450 unit=V
